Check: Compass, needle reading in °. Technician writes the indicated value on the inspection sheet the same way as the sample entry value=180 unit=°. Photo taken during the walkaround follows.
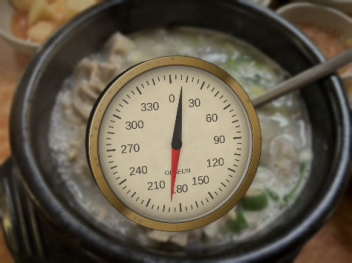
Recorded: value=190 unit=°
